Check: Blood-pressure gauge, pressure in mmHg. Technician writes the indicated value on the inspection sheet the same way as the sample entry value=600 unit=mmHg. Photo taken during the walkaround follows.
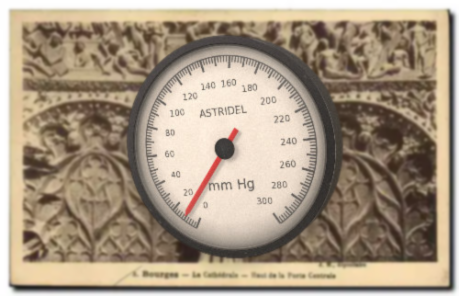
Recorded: value=10 unit=mmHg
